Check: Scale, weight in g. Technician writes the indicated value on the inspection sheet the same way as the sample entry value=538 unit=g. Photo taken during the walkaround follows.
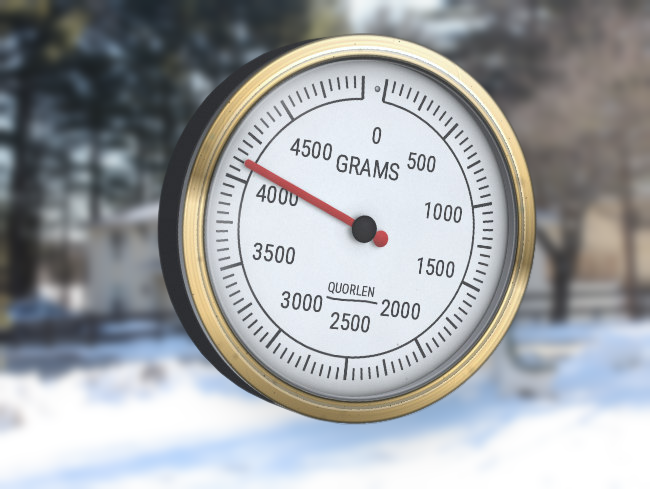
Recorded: value=4100 unit=g
